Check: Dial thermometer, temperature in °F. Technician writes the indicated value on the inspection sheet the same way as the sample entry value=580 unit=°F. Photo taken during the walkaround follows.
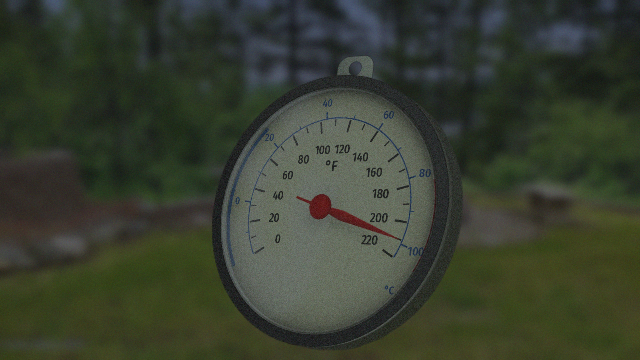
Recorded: value=210 unit=°F
